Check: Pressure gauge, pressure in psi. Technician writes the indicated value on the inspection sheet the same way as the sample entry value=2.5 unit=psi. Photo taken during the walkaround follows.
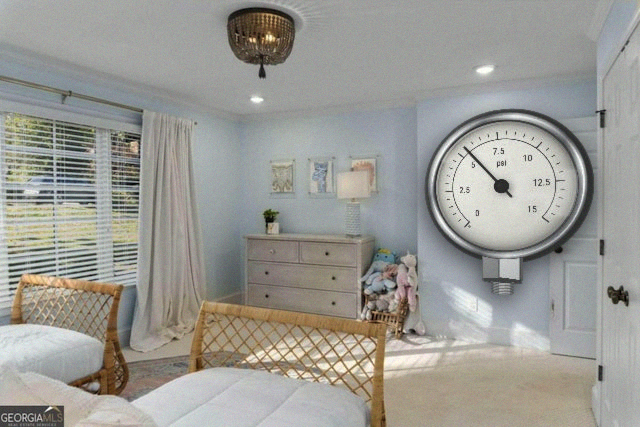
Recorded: value=5.5 unit=psi
